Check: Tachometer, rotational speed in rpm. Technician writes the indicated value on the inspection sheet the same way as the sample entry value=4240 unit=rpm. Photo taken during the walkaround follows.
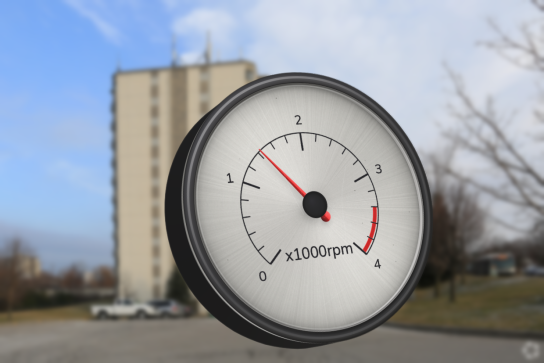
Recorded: value=1400 unit=rpm
